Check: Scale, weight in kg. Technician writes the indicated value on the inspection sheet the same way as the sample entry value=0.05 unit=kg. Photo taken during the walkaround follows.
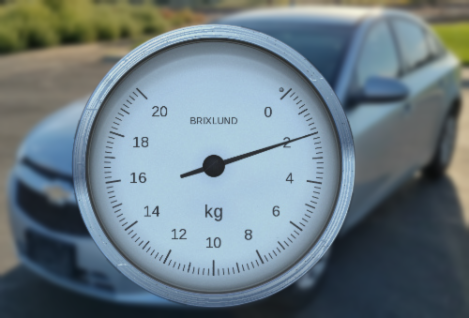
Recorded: value=2 unit=kg
